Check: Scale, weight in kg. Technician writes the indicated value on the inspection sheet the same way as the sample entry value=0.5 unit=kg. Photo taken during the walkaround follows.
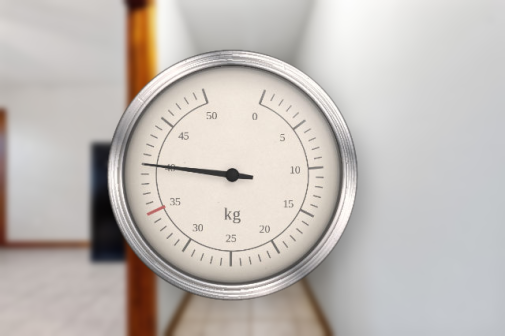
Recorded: value=40 unit=kg
